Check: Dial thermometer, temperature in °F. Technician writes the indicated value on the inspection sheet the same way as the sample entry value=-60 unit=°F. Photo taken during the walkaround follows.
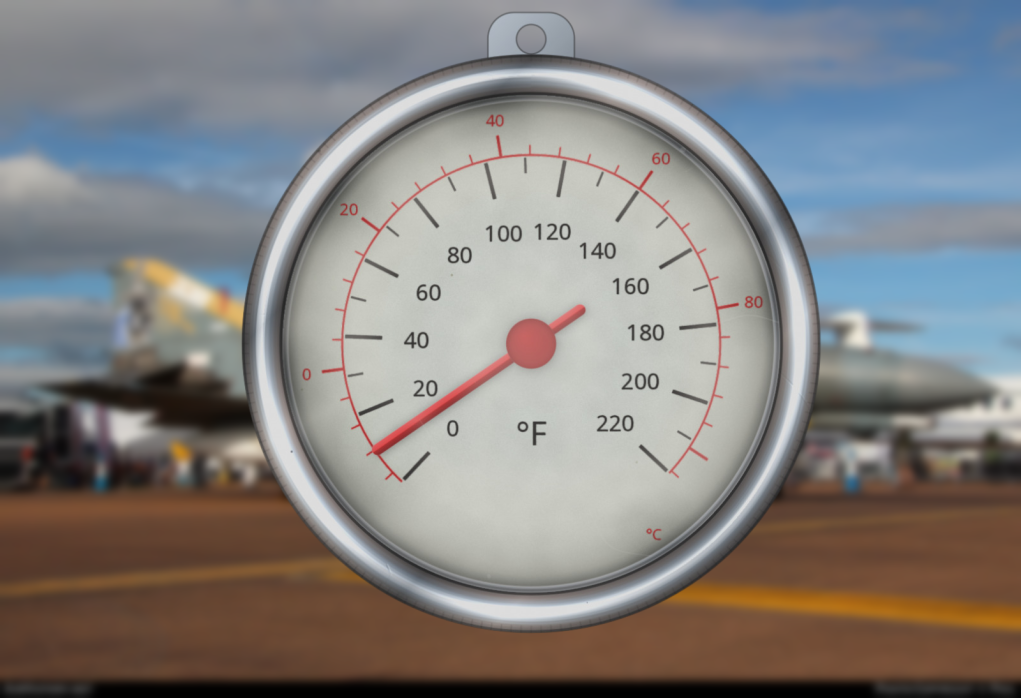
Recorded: value=10 unit=°F
